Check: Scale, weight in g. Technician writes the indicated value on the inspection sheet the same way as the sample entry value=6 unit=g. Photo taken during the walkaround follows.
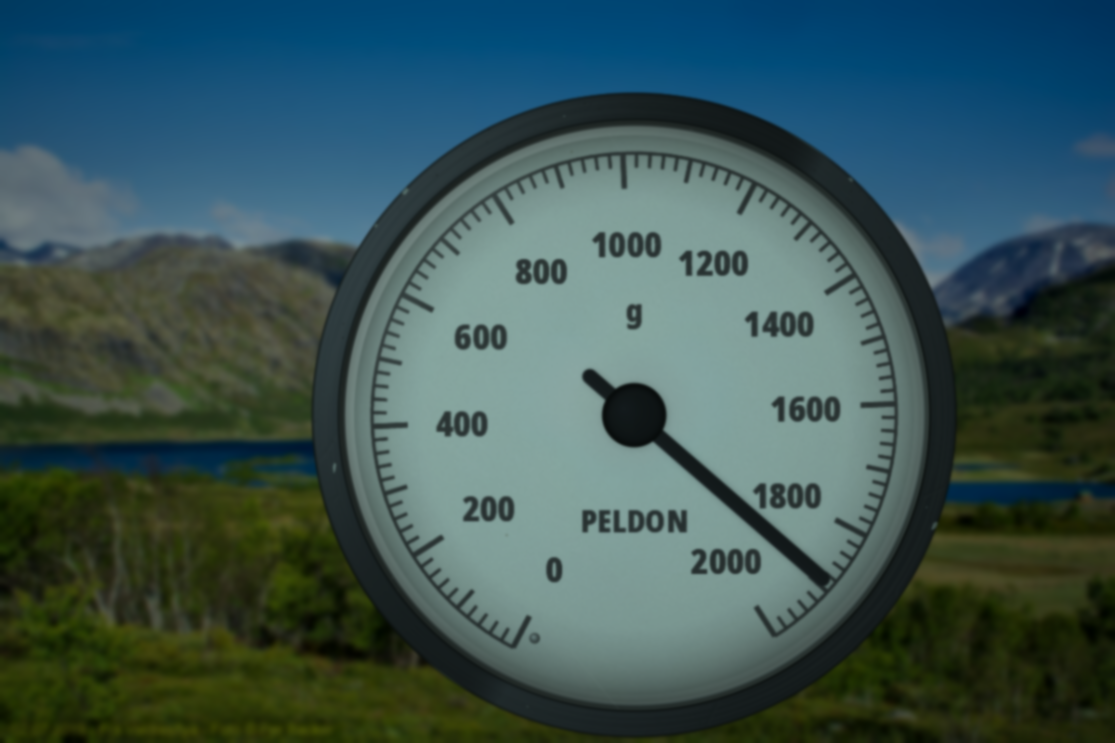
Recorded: value=1890 unit=g
